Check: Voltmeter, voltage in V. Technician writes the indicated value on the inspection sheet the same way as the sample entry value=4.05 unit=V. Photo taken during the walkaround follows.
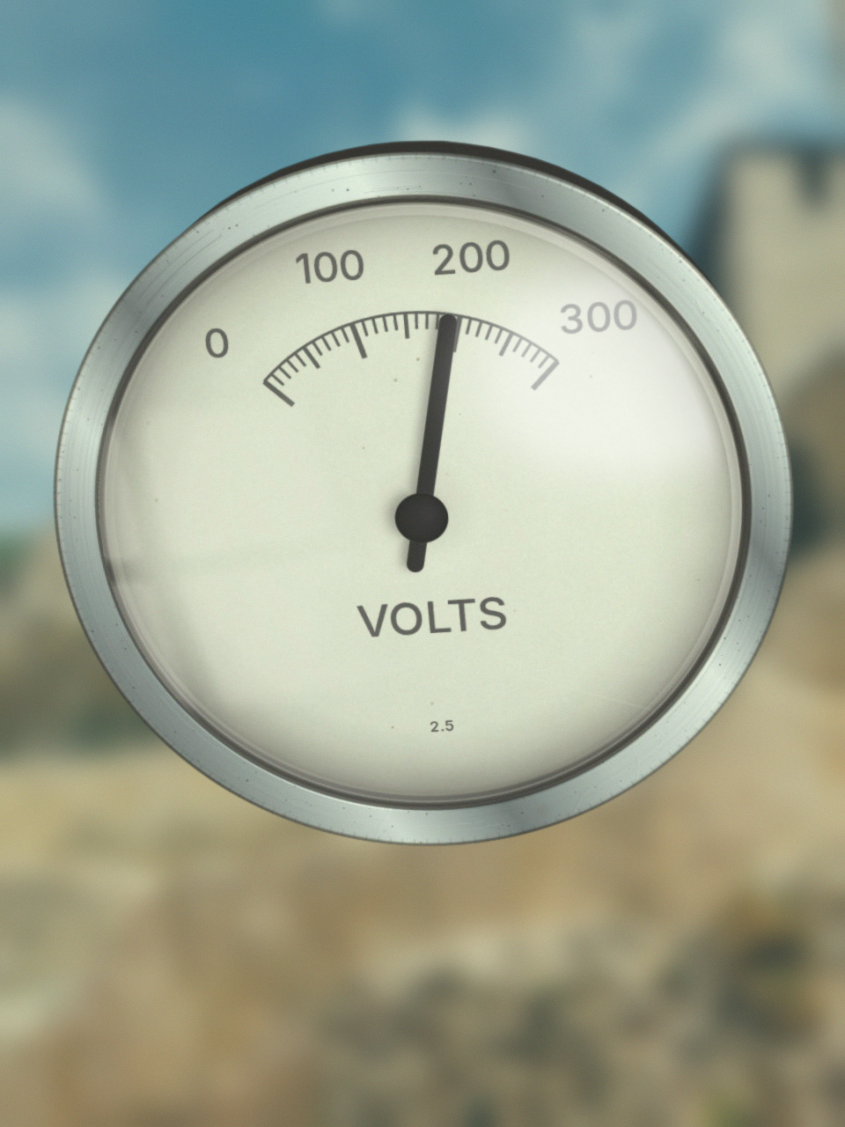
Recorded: value=190 unit=V
